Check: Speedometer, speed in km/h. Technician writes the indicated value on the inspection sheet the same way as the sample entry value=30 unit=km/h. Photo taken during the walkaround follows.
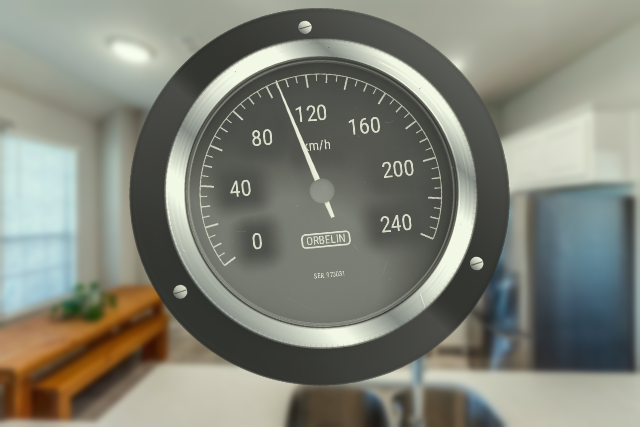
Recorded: value=105 unit=km/h
